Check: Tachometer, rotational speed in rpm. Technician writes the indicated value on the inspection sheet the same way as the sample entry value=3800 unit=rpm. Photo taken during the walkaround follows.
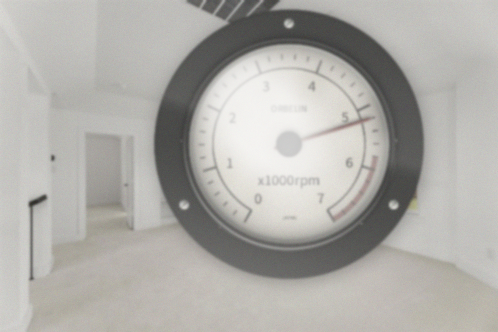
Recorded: value=5200 unit=rpm
